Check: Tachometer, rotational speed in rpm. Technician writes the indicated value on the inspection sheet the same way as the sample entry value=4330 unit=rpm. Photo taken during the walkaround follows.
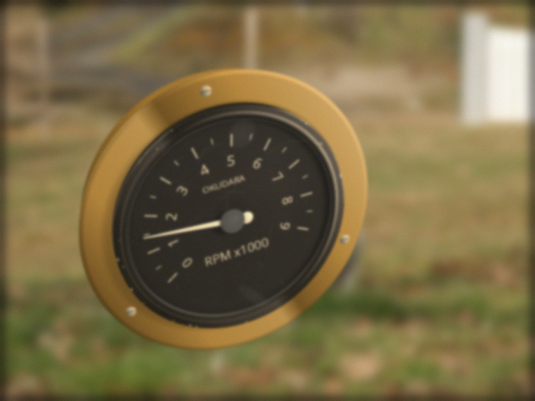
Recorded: value=1500 unit=rpm
